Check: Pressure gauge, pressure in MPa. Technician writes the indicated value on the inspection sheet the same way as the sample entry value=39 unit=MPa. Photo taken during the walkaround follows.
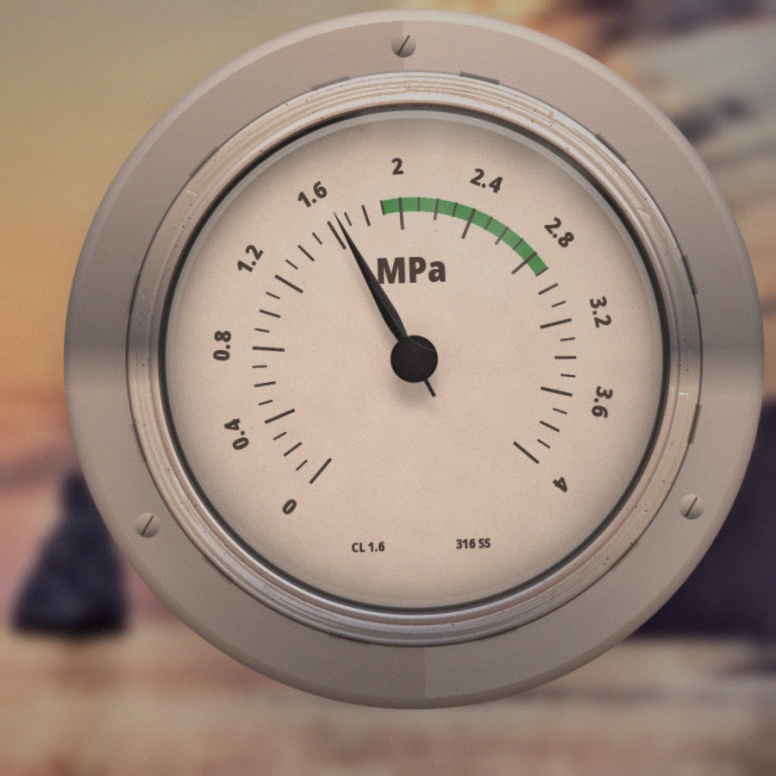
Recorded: value=1.65 unit=MPa
